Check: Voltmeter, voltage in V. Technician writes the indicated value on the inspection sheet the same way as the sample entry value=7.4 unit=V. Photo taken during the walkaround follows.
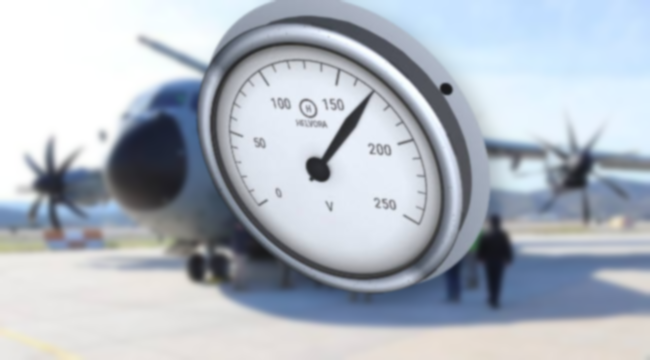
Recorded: value=170 unit=V
